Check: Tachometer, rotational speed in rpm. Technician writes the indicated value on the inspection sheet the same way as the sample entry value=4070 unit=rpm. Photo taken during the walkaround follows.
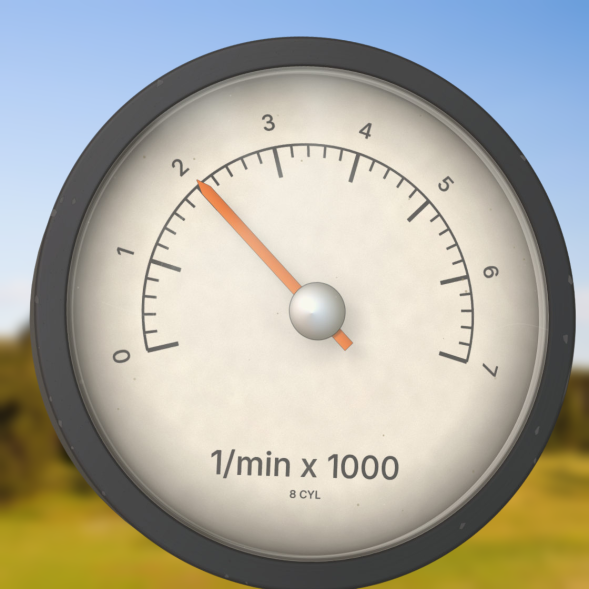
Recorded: value=2000 unit=rpm
